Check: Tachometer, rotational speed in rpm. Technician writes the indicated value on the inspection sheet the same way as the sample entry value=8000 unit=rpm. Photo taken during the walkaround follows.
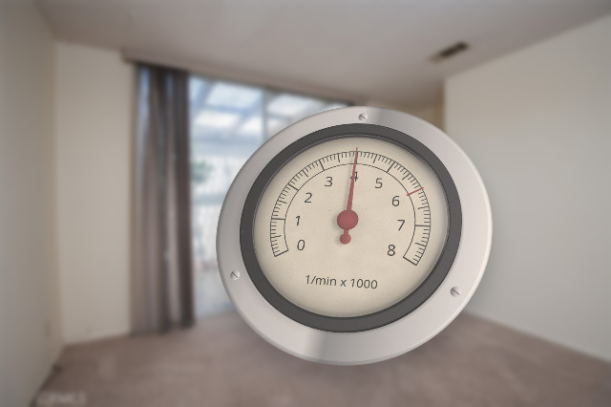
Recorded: value=4000 unit=rpm
